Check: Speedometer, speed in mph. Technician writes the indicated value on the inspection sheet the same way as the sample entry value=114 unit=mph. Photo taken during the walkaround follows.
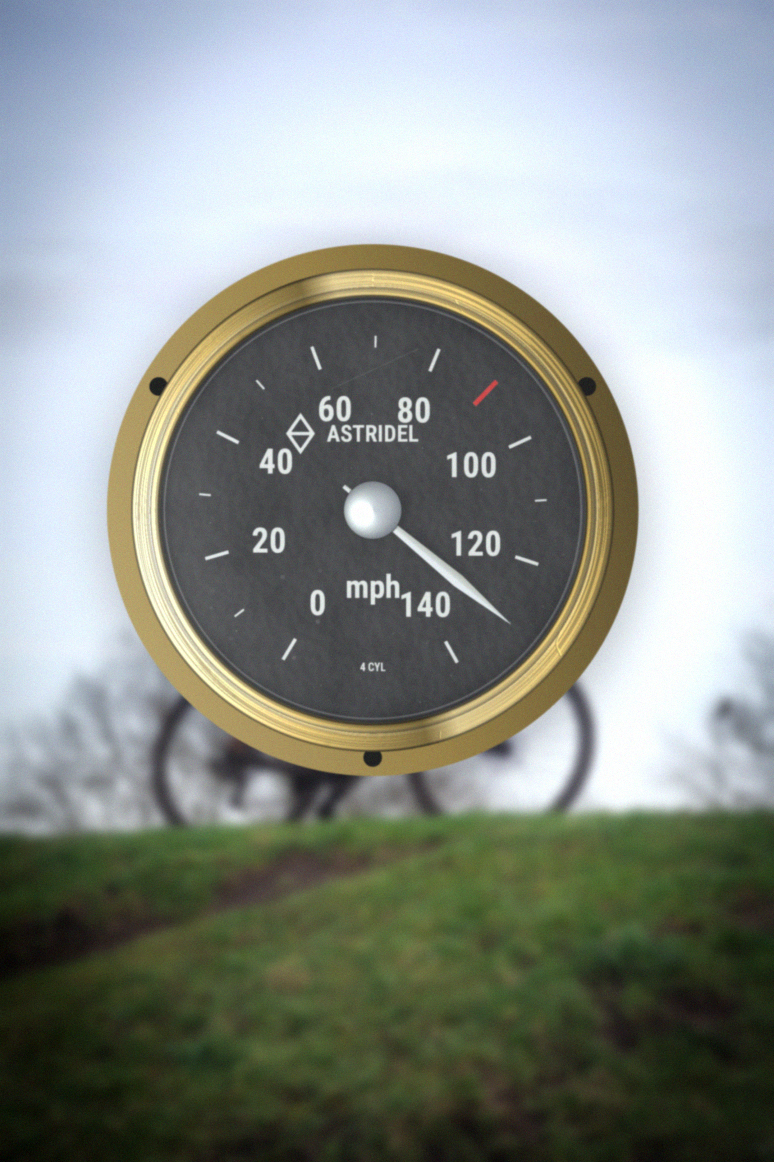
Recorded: value=130 unit=mph
